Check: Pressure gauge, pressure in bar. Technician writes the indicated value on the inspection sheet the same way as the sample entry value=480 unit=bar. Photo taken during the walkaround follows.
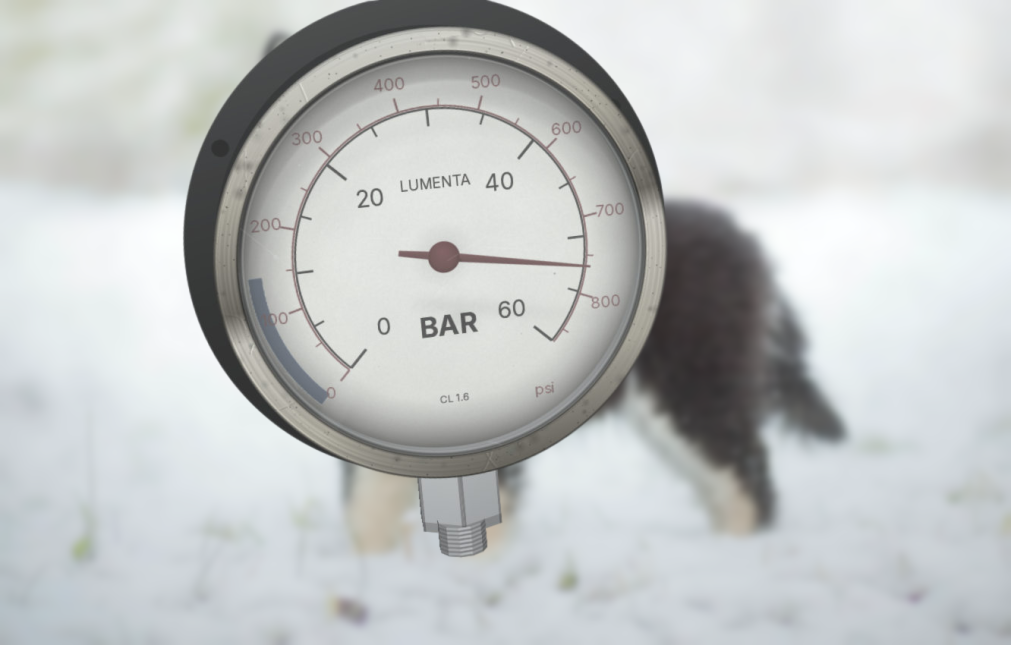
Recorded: value=52.5 unit=bar
